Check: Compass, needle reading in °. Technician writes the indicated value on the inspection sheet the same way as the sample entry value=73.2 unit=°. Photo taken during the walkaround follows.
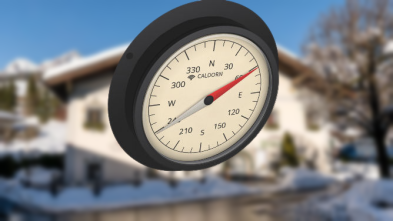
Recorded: value=60 unit=°
